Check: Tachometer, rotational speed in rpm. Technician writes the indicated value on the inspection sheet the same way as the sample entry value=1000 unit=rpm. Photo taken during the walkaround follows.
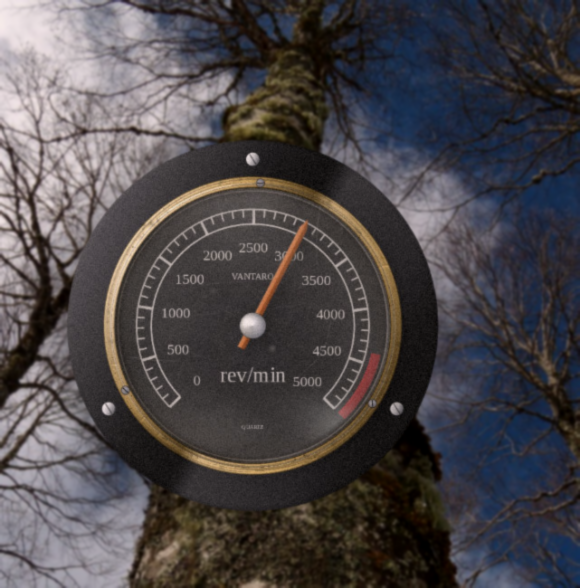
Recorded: value=3000 unit=rpm
